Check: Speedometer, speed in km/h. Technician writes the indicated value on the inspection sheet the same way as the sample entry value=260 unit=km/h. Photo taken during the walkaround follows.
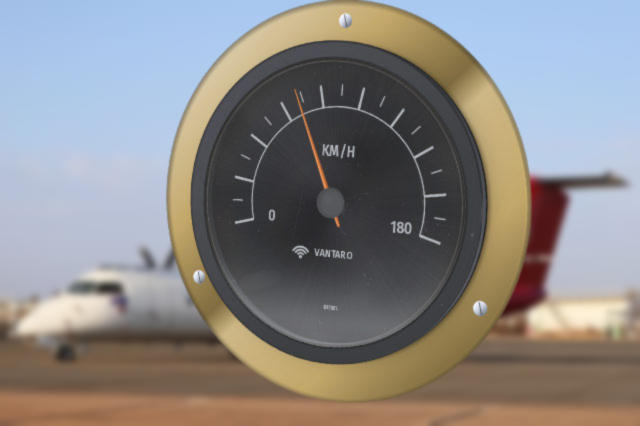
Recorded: value=70 unit=km/h
